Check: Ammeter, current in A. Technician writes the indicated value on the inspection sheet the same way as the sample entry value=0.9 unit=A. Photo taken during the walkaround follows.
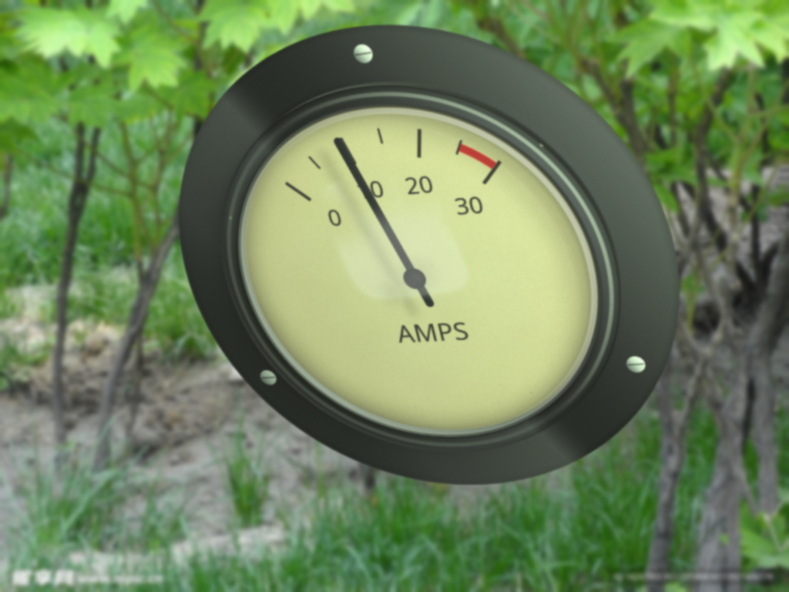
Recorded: value=10 unit=A
